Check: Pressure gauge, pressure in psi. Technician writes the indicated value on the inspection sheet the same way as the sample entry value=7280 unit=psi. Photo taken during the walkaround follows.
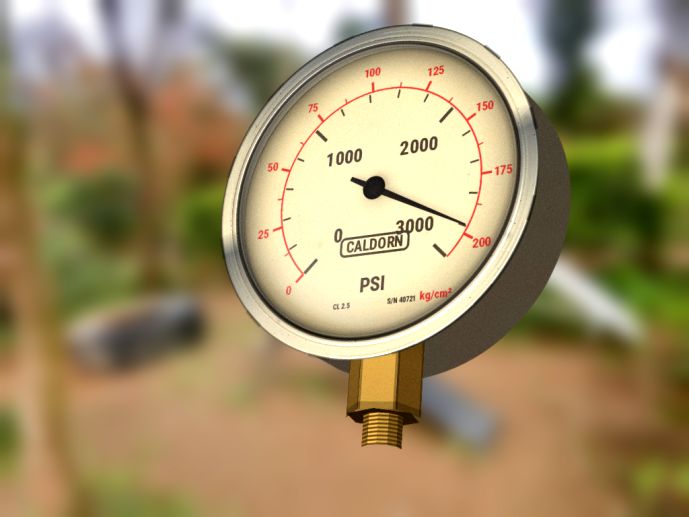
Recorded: value=2800 unit=psi
